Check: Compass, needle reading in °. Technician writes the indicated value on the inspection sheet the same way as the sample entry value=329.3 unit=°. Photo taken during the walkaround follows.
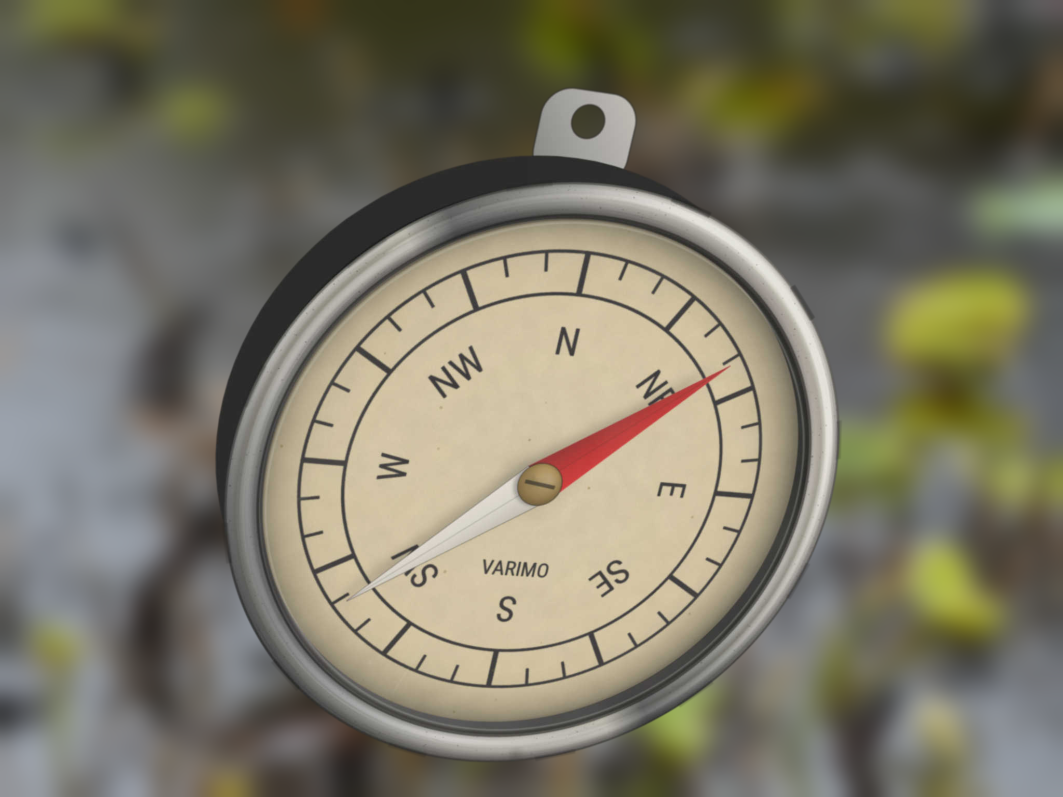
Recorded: value=50 unit=°
